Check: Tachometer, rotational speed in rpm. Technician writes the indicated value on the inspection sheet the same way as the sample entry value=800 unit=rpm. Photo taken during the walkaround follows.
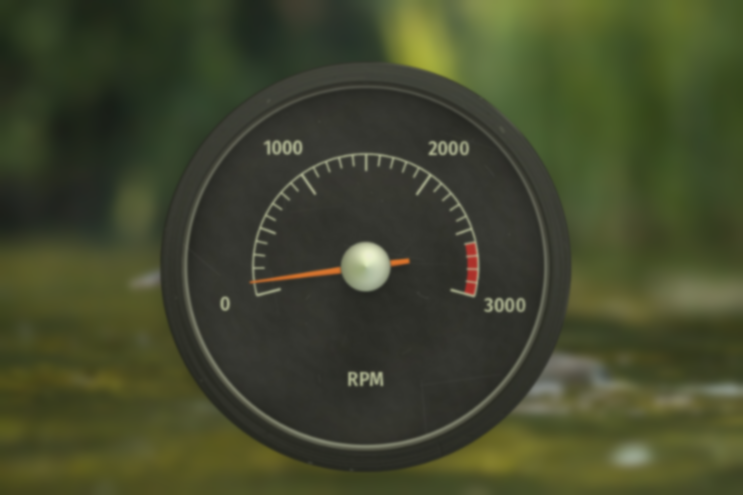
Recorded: value=100 unit=rpm
